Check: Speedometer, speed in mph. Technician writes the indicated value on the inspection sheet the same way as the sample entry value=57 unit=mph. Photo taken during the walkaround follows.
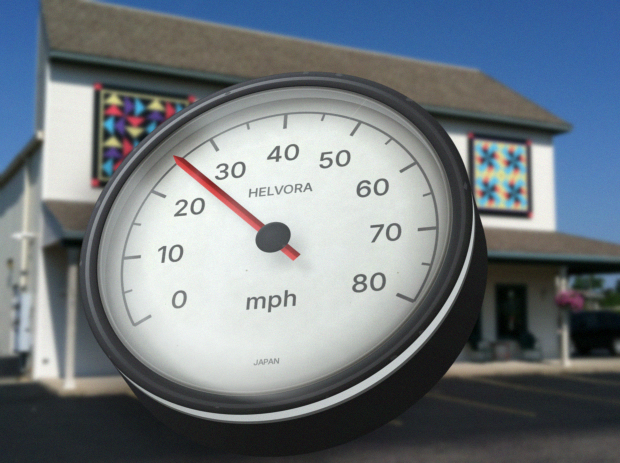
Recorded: value=25 unit=mph
